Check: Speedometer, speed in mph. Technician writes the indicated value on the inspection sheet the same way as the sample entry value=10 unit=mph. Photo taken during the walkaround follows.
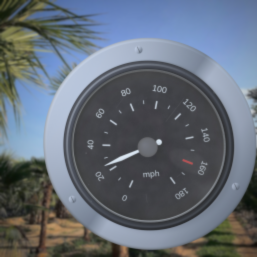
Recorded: value=25 unit=mph
